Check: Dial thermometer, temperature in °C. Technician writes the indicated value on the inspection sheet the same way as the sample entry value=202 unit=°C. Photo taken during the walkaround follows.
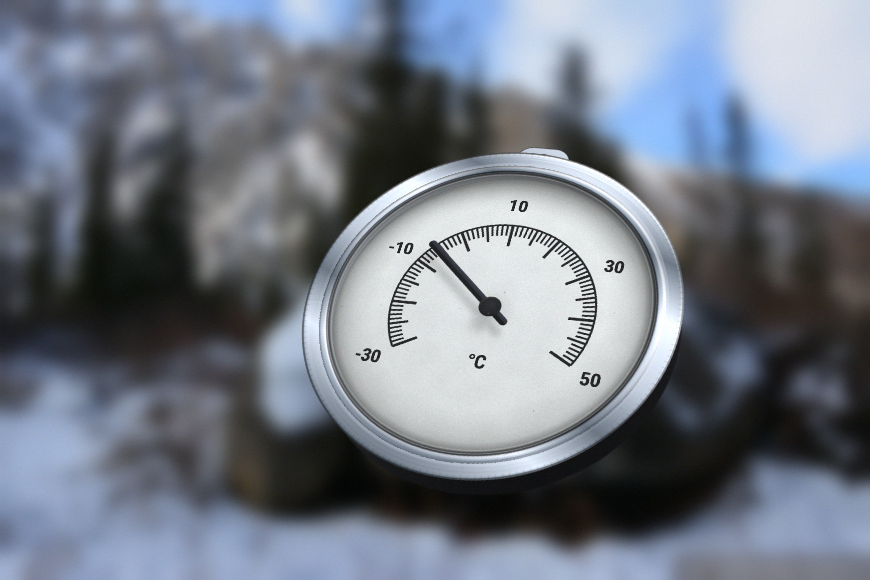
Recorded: value=-6 unit=°C
